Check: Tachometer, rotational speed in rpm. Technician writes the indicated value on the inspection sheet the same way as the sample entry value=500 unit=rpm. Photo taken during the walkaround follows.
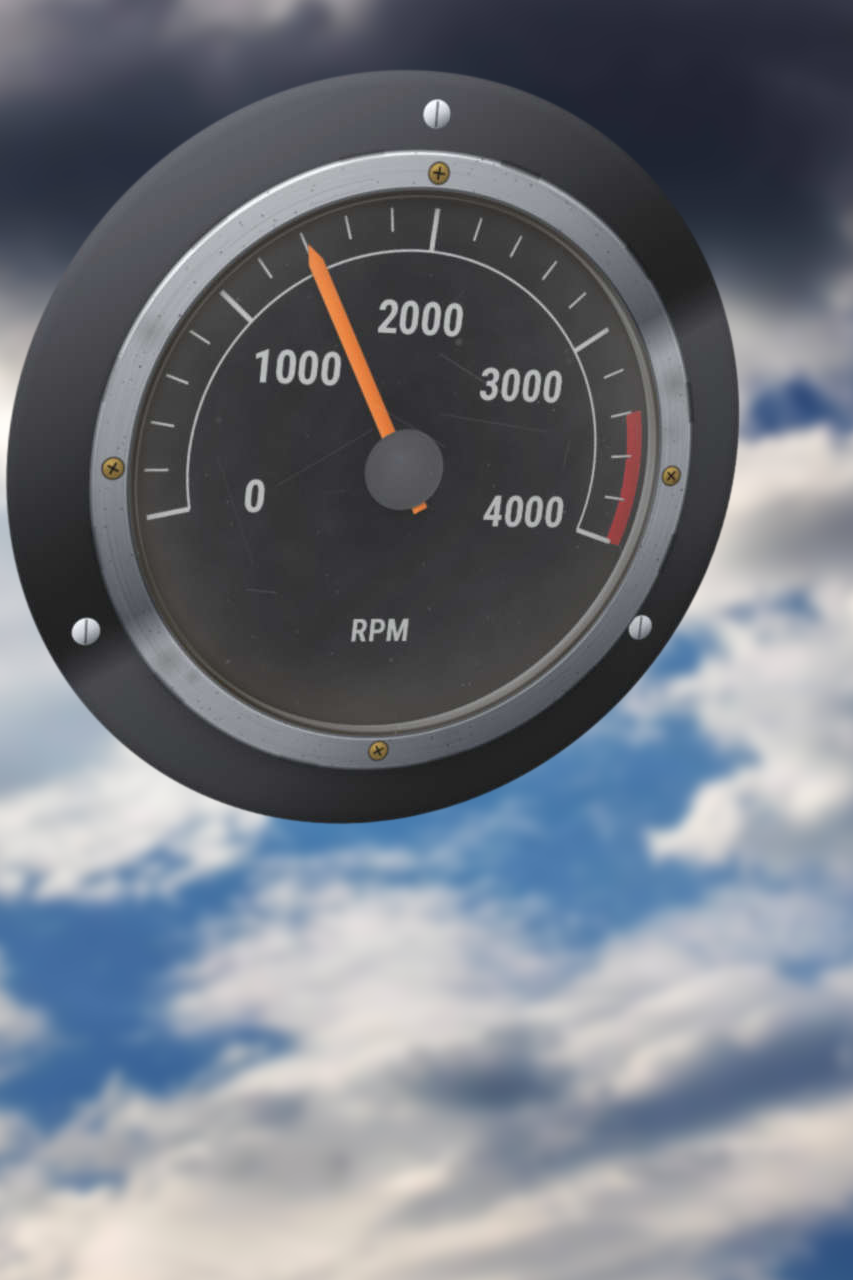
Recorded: value=1400 unit=rpm
